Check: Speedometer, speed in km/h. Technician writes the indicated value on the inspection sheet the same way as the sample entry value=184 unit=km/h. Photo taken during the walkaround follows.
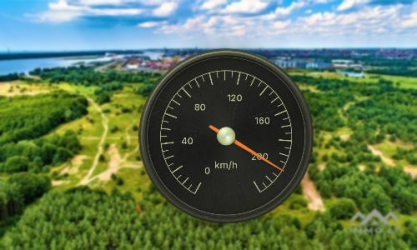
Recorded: value=200 unit=km/h
